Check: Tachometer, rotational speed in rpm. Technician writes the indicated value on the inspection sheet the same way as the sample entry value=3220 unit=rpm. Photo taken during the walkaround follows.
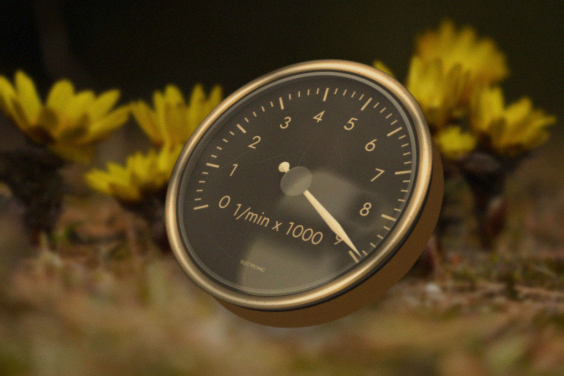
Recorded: value=8900 unit=rpm
